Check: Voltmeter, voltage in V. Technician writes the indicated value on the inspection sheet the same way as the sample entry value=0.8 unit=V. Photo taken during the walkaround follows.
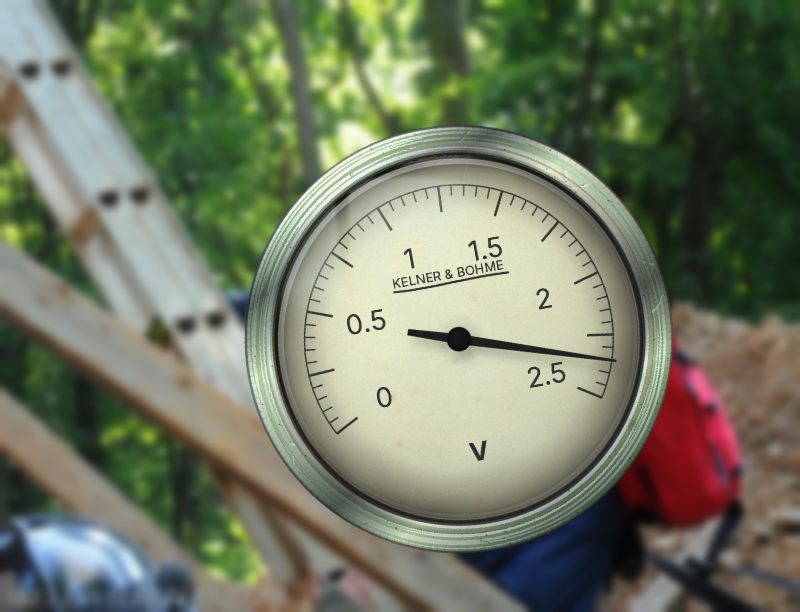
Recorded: value=2.35 unit=V
